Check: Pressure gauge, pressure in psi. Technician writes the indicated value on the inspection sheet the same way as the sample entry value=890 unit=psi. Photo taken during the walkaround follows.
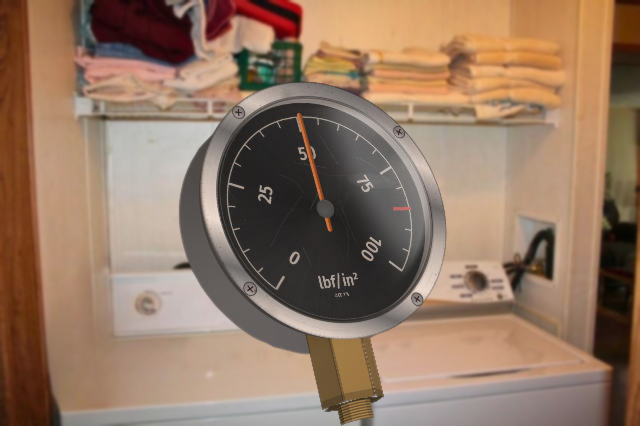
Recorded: value=50 unit=psi
